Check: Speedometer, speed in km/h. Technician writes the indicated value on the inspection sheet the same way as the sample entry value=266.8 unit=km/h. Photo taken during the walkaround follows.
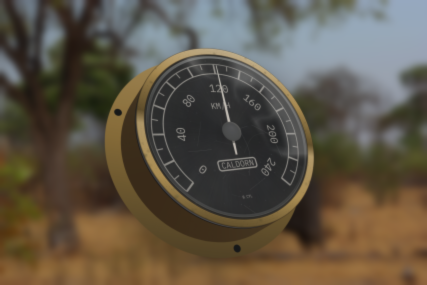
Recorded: value=120 unit=km/h
